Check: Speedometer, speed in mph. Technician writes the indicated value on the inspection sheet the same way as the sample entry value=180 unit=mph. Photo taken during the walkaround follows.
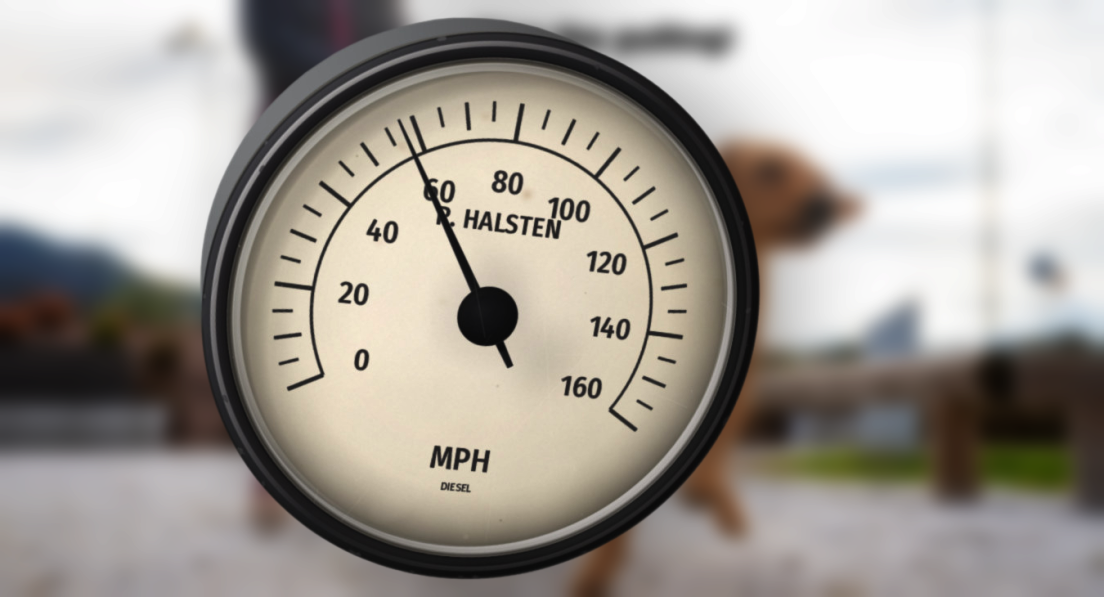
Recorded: value=57.5 unit=mph
